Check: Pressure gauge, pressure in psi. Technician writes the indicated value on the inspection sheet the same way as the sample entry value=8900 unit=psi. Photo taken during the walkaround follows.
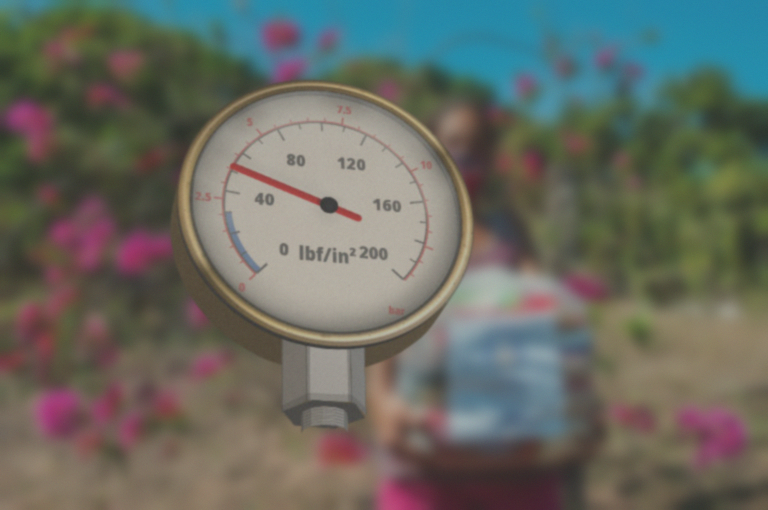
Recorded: value=50 unit=psi
